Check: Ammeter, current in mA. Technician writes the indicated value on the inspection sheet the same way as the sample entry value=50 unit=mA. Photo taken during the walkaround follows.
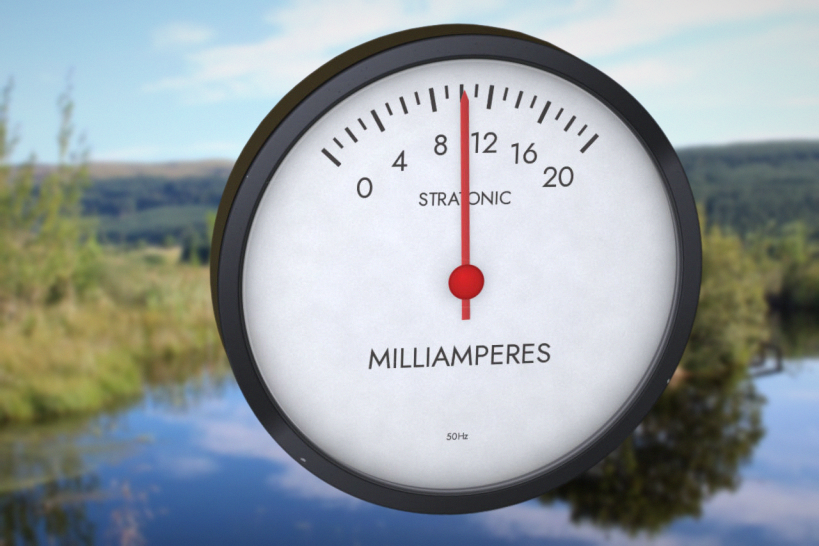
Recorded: value=10 unit=mA
